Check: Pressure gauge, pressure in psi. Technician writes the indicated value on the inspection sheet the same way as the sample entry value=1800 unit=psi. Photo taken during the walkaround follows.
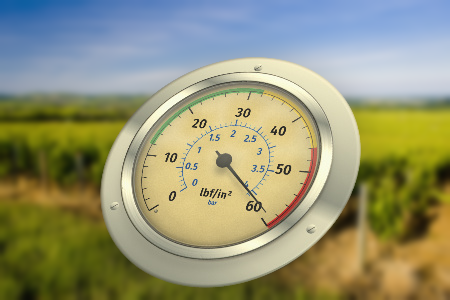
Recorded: value=59 unit=psi
